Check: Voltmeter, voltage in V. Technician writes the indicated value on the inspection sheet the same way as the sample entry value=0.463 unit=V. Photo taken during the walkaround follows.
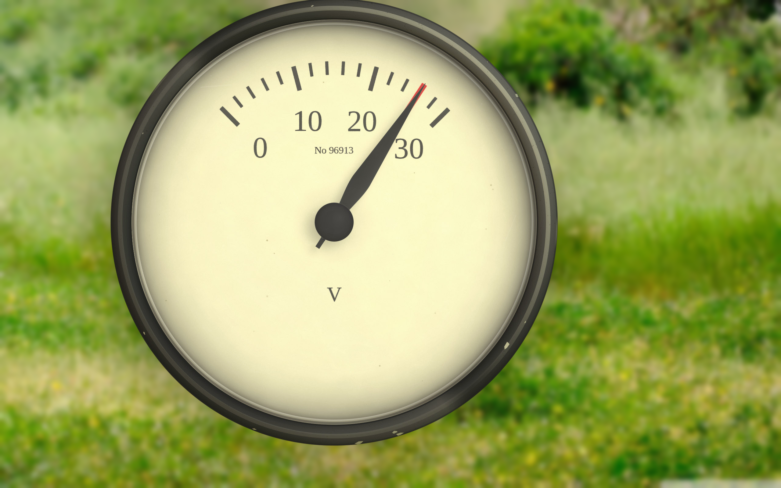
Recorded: value=26 unit=V
